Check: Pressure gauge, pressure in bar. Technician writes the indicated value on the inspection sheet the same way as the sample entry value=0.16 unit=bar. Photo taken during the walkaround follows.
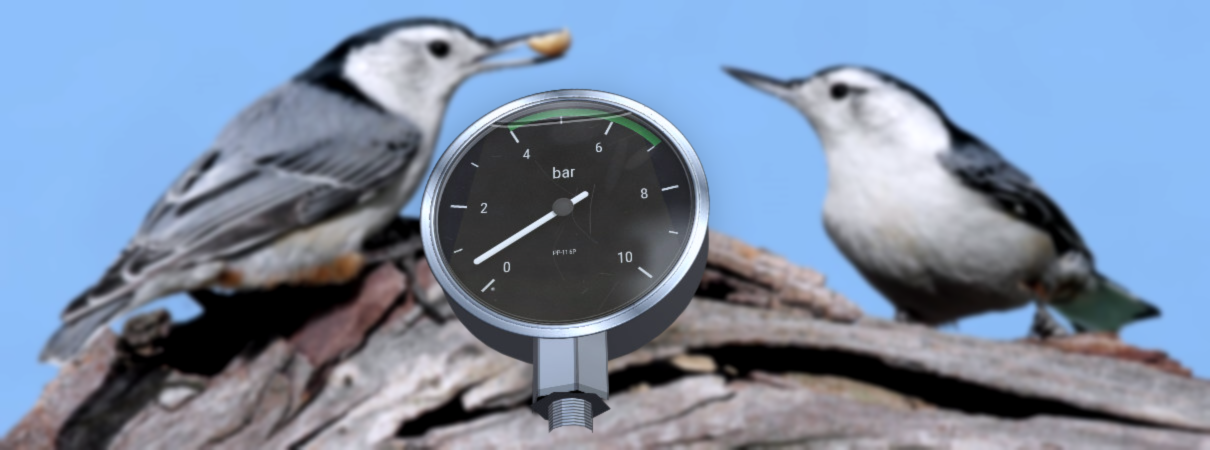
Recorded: value=0.5 unit=bar
